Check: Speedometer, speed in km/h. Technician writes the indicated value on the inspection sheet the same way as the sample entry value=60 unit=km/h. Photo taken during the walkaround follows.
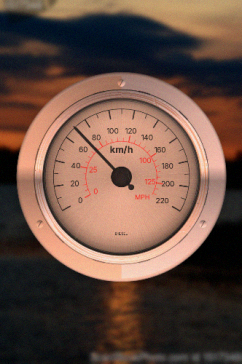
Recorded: value=70 unit=km/h
